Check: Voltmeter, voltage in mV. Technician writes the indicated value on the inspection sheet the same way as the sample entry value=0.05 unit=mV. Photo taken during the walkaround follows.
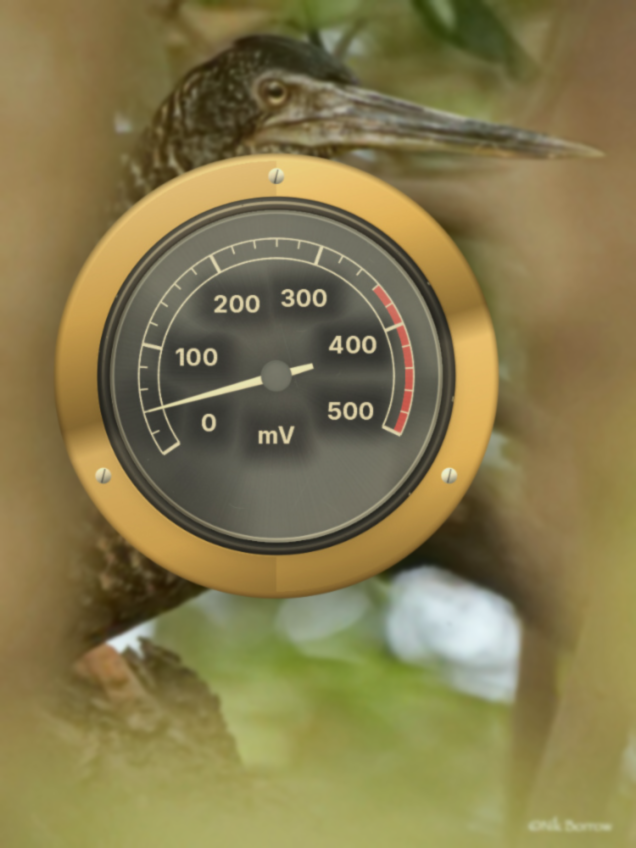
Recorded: value=40 unit=mV
